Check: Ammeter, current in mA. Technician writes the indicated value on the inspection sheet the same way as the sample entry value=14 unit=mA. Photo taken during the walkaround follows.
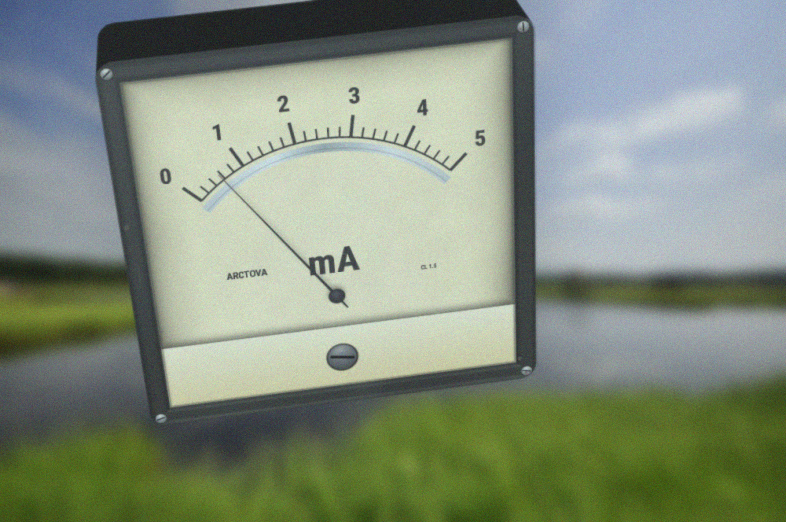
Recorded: value=0.6 unit=mA
